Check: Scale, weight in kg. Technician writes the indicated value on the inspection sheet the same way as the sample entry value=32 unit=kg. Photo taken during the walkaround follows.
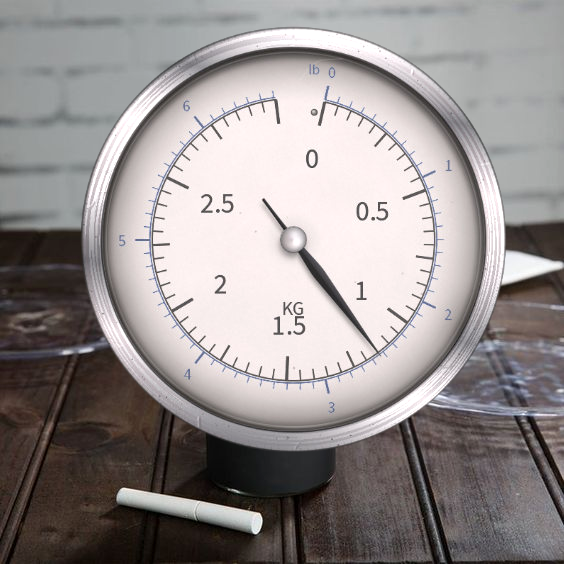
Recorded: value=1.15 unit=kg
